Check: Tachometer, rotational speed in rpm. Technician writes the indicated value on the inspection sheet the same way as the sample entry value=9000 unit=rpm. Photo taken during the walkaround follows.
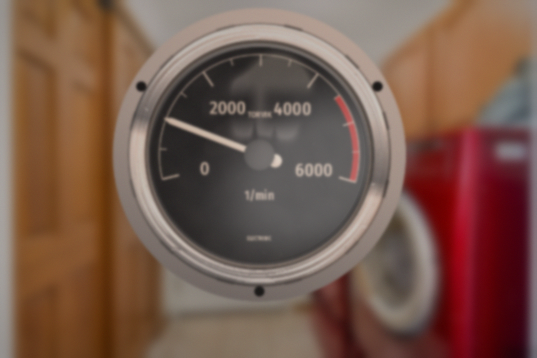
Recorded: value=1000 unit=rpm
